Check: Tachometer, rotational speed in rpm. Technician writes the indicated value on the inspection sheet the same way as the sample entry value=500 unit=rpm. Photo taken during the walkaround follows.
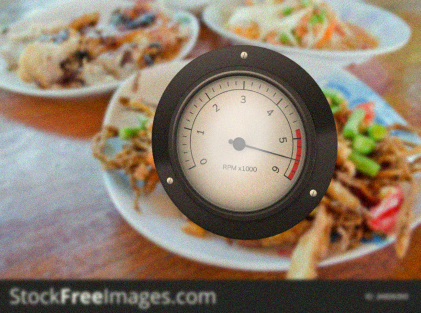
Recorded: value=5500 unit=rpm
